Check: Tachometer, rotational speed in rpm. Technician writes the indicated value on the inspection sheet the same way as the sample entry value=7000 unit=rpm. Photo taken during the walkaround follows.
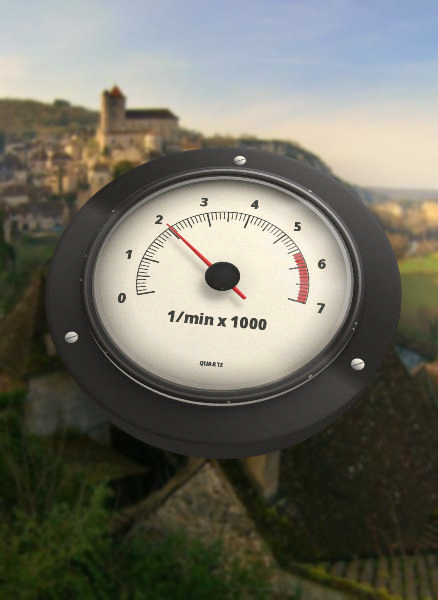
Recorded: value=2000 unit=rpm
